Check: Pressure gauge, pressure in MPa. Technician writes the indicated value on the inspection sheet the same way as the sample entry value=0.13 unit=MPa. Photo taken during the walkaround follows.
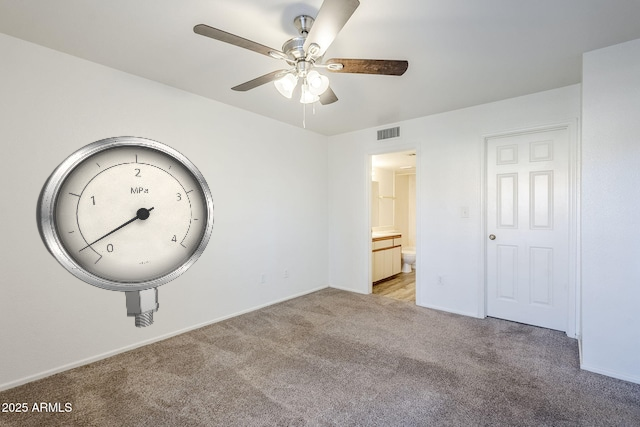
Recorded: value=0.25 unit=MPa
